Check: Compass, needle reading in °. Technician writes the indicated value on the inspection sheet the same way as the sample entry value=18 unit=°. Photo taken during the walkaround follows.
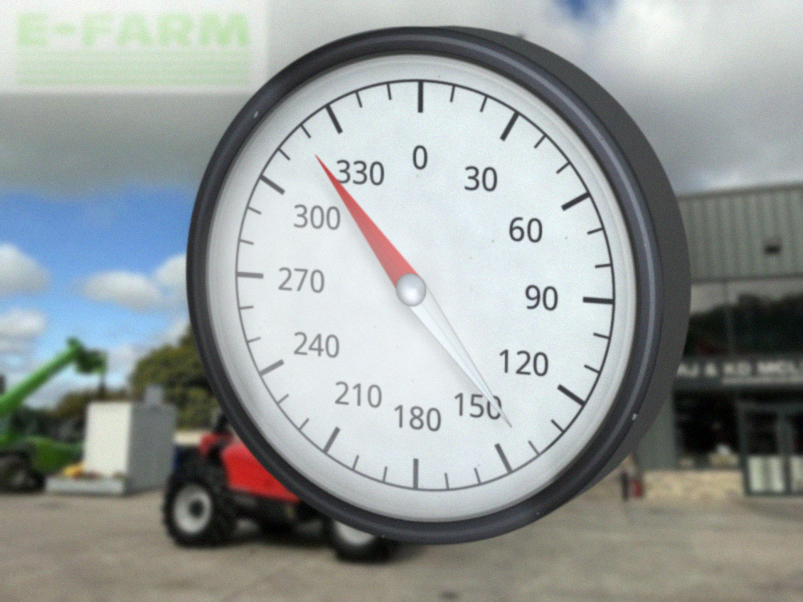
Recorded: value=320 unit=°
